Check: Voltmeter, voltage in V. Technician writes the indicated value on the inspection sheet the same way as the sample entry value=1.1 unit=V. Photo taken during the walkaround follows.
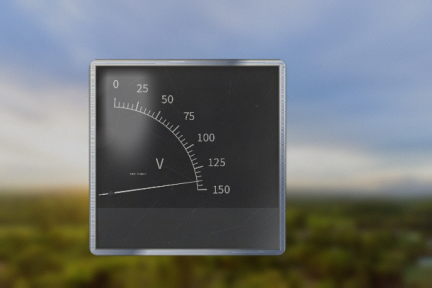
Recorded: value=140 unit=V
